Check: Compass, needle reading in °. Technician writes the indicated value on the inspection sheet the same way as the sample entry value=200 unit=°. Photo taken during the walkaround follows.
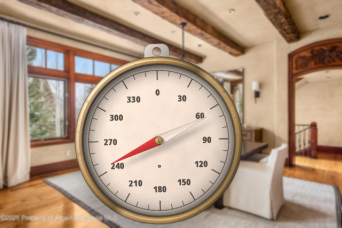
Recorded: value=245 unit=°
